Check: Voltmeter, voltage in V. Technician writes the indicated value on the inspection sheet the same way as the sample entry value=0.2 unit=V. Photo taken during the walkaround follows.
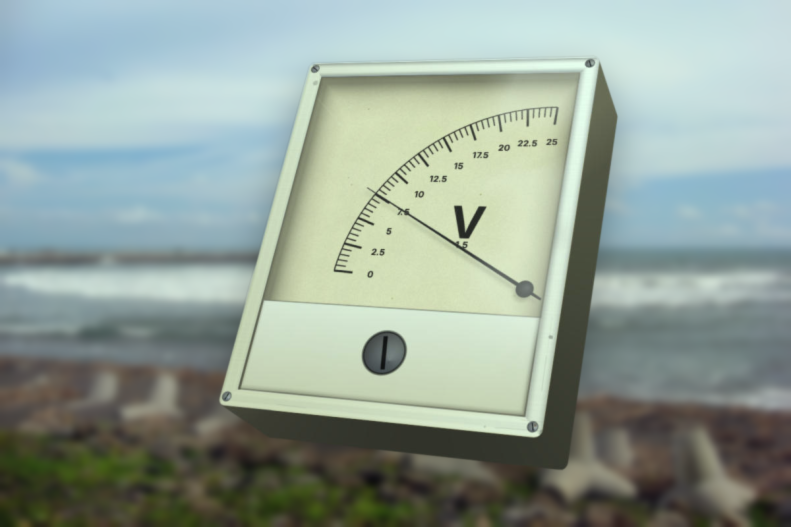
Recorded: value=7.5 unit=V
